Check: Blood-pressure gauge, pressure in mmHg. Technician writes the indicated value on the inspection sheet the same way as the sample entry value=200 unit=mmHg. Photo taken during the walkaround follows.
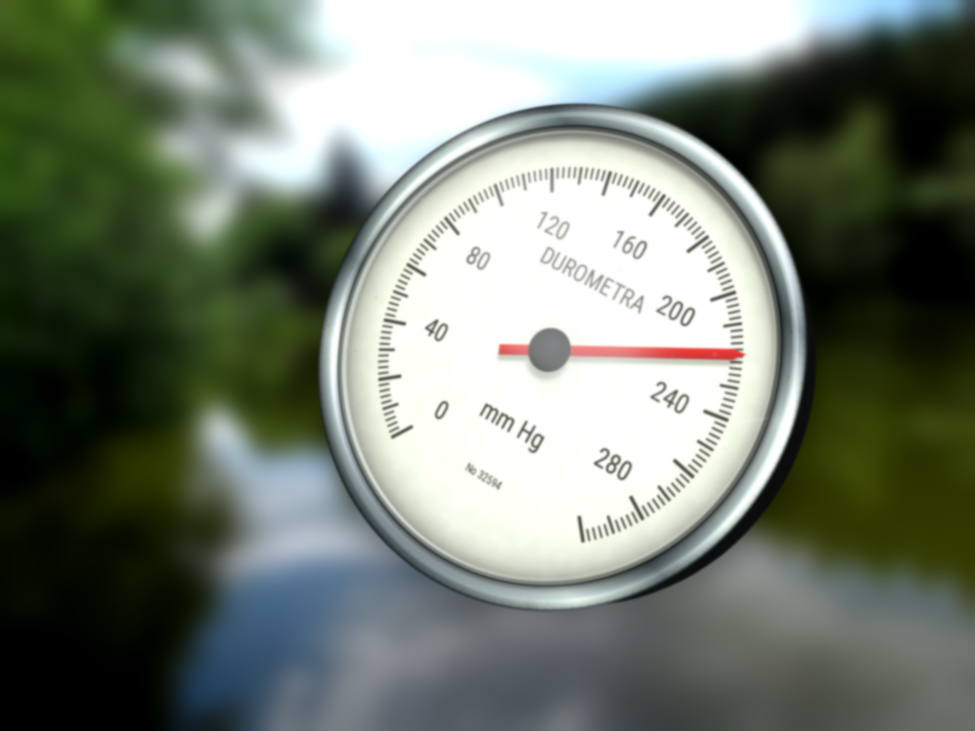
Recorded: value=220 unit=mmHg
